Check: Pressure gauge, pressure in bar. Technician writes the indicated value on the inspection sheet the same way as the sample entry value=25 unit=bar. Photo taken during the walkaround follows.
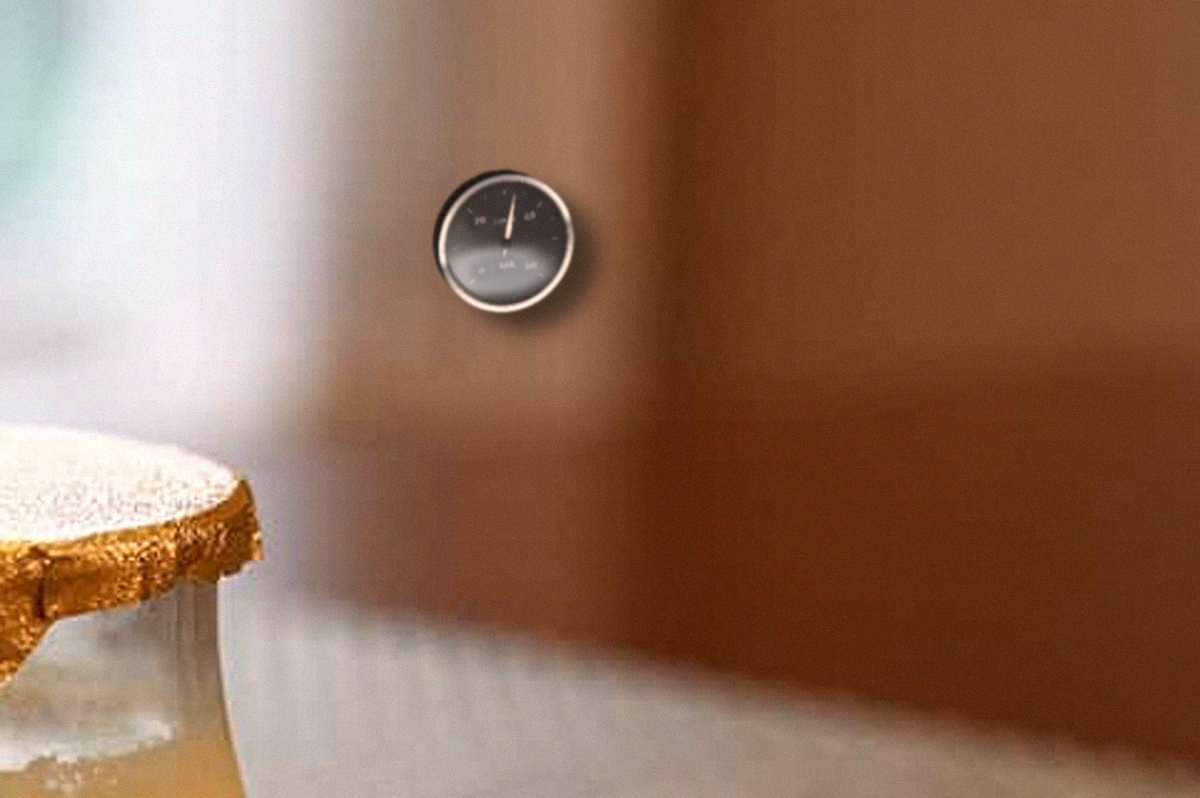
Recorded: value=32.5 unit=bar
